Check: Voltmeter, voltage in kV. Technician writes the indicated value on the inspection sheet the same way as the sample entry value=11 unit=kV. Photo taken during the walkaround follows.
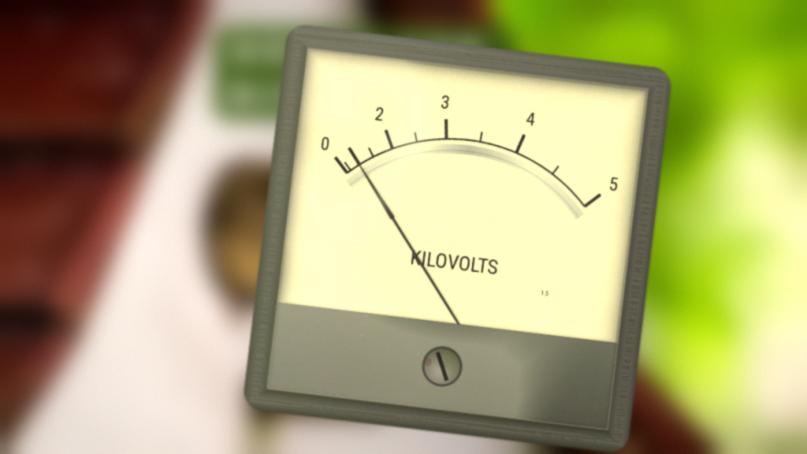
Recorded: value=1 unit=kV
